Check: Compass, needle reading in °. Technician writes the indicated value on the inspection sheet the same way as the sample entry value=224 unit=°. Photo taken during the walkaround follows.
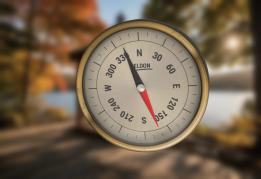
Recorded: value=160 unit=°
